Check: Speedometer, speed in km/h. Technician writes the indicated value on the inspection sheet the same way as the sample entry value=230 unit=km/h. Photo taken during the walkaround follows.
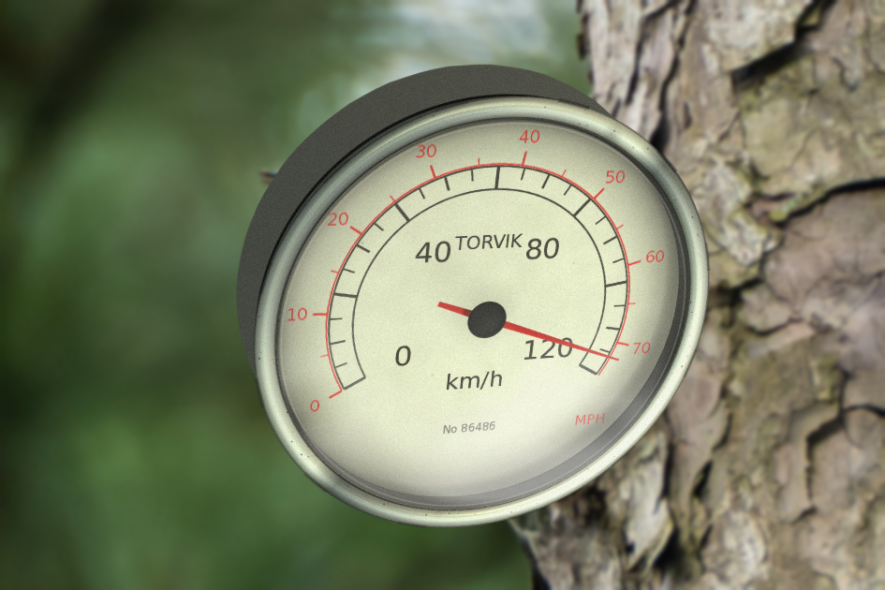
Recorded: value=115 unit=km/h
